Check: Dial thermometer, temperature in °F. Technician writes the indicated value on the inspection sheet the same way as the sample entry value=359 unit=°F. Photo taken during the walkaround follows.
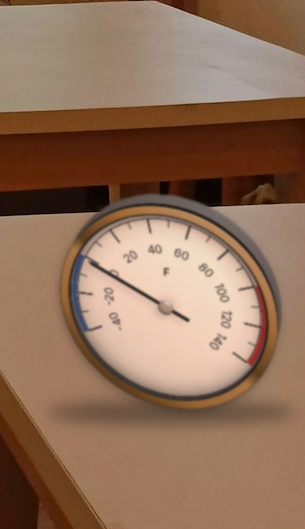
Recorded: value=0 unit=°F
